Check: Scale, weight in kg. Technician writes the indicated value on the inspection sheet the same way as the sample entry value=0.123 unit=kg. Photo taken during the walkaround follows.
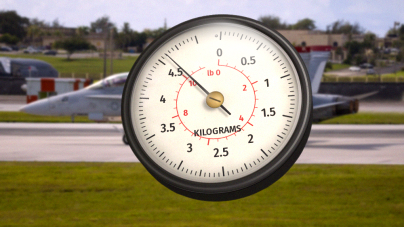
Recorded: value=4.6 unit=kg
